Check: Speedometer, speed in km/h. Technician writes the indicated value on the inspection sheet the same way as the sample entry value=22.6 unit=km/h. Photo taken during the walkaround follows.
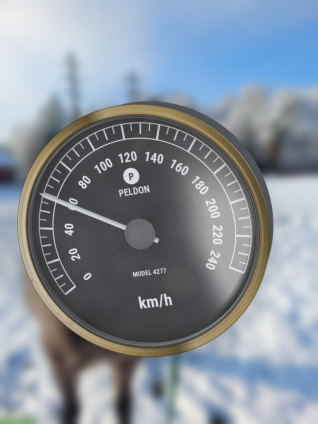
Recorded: value=60 unit=km/h
